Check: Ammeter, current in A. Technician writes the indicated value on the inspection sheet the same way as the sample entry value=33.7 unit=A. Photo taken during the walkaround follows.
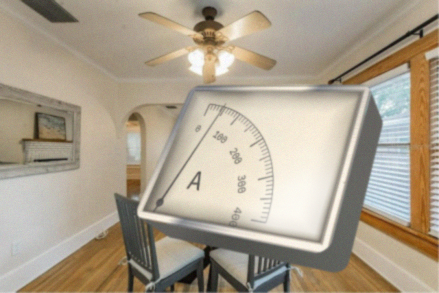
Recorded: value=50 unit=A
